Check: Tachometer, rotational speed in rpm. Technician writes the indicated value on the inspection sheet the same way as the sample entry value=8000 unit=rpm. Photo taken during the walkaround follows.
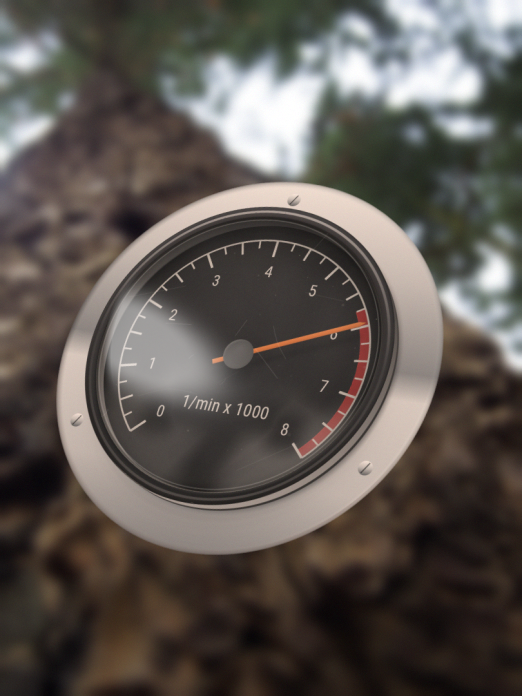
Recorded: value=6000 unit=rpm
